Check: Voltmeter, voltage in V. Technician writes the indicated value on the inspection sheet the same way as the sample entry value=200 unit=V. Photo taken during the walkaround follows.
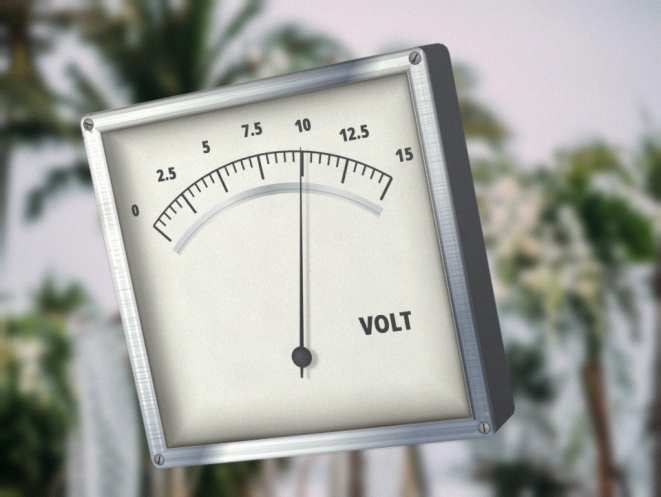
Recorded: value=10 unit=V
